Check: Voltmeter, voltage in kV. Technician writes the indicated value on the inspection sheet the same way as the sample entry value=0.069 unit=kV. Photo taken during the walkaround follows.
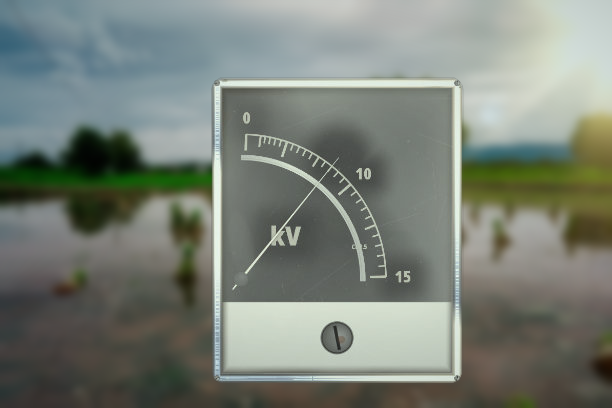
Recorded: value=8.5 unit=kV
